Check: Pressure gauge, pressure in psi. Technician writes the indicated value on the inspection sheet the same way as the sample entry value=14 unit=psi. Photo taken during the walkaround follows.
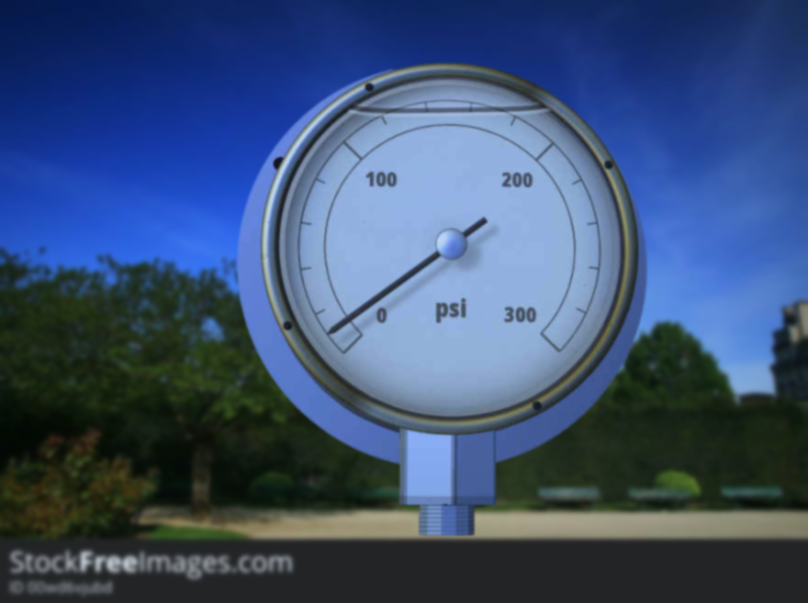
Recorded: value=10 unit=psi
